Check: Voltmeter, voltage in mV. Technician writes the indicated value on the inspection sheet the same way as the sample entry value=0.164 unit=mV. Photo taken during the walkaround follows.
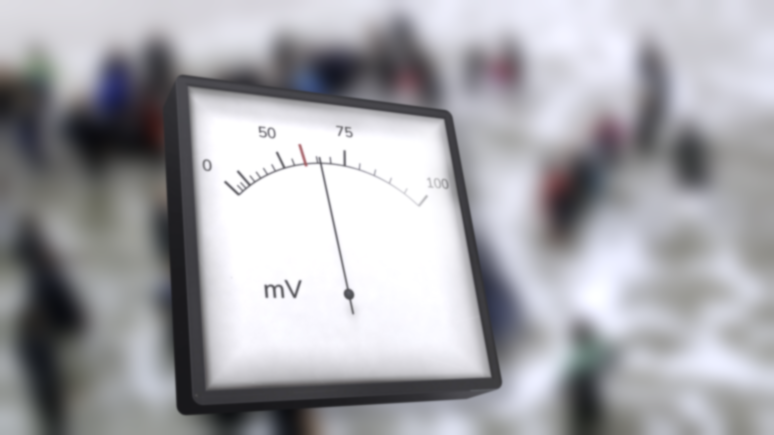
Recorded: value=65 unit=mV
